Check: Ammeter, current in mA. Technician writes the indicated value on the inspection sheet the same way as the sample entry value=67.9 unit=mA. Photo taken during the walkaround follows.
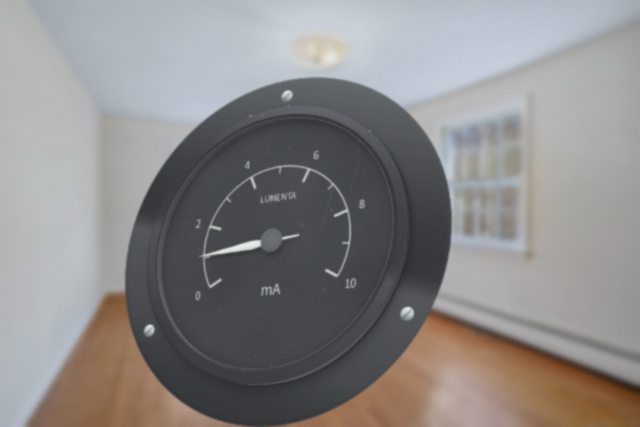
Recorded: value=1 unit=mA
